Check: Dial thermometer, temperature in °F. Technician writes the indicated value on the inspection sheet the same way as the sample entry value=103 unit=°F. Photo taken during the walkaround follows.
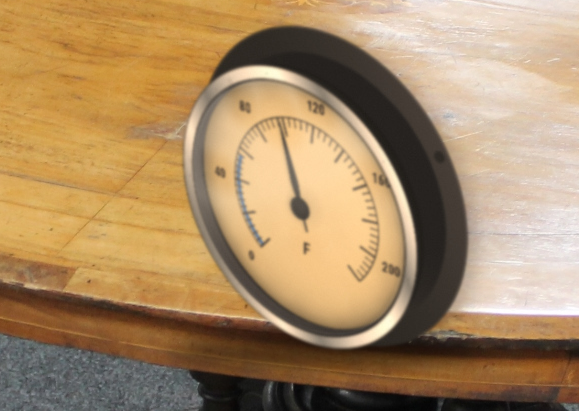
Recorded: value=100 unit=°F
